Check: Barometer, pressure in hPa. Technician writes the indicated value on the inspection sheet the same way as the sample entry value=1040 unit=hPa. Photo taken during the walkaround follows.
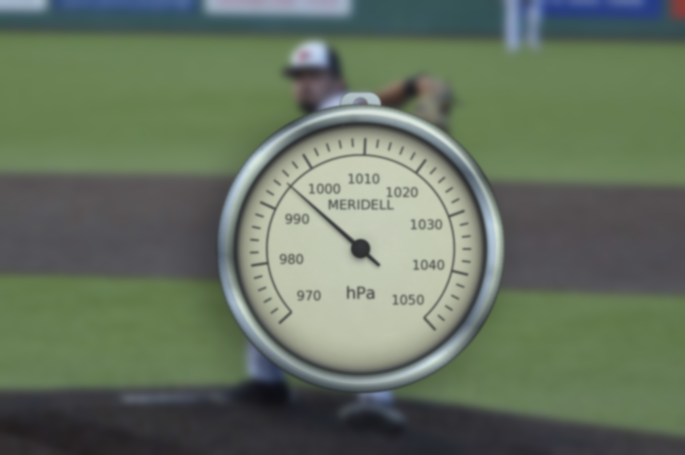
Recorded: value=995 unit=hPa
